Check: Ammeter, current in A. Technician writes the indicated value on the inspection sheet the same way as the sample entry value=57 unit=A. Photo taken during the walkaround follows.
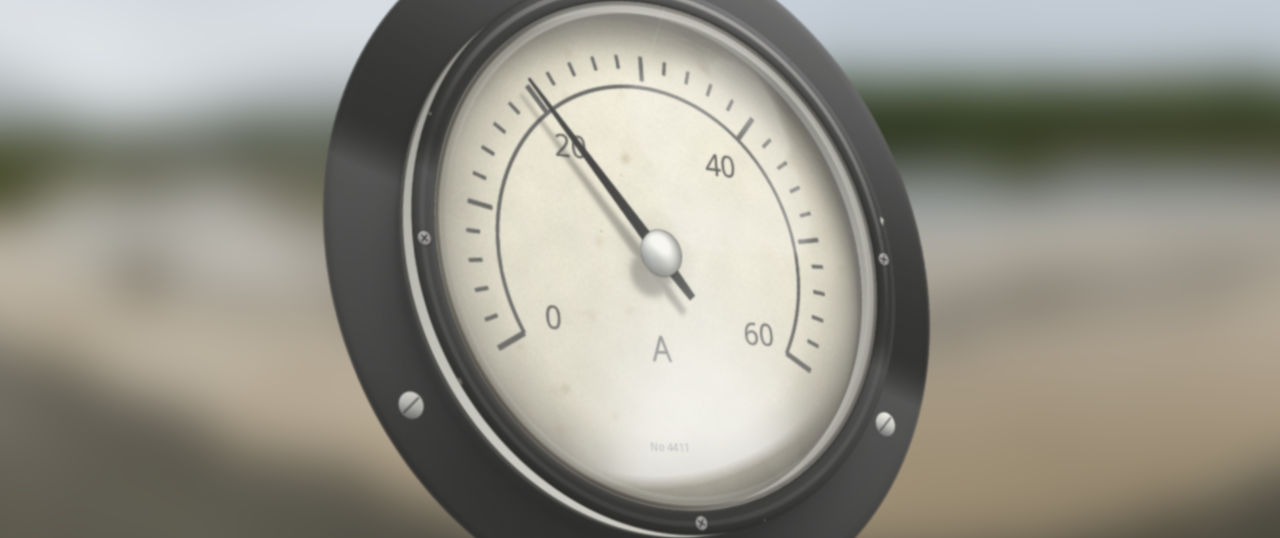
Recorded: value=20 unit=A
